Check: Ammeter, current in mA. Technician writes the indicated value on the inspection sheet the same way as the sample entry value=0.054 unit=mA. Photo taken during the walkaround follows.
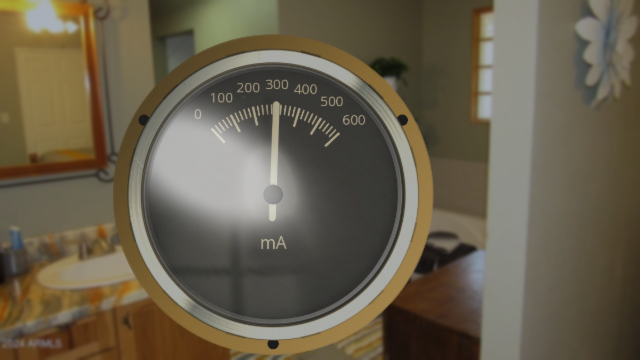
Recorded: value=300 unit=mA
